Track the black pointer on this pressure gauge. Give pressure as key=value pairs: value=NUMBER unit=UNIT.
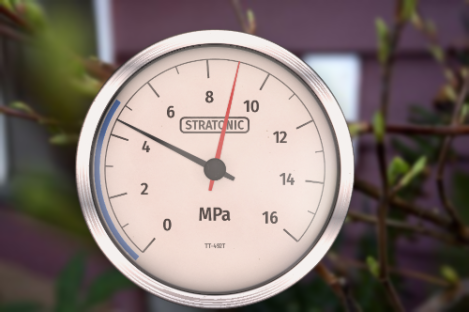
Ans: value=4.5 unit=MPa
